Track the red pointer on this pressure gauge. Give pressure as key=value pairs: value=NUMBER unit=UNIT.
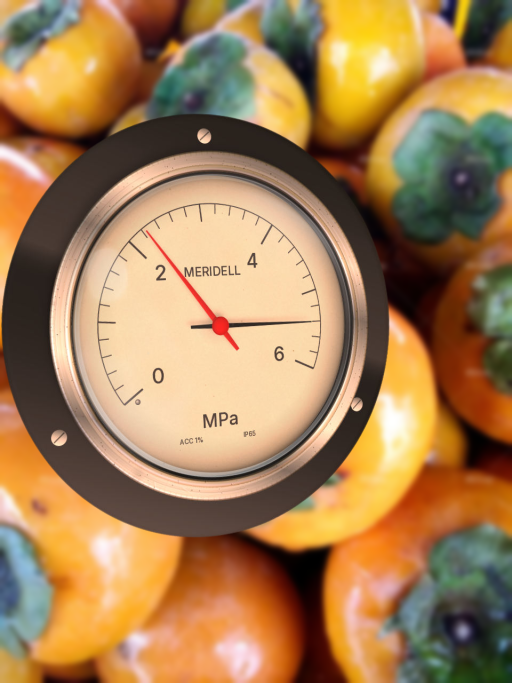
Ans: value=2.2 unit=MPa
